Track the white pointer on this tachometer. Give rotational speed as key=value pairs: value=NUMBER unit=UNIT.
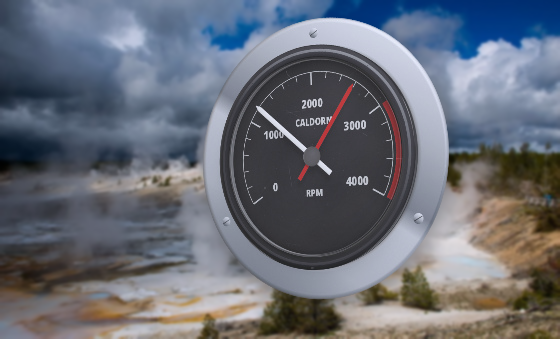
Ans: value=1200 unit=rpm
